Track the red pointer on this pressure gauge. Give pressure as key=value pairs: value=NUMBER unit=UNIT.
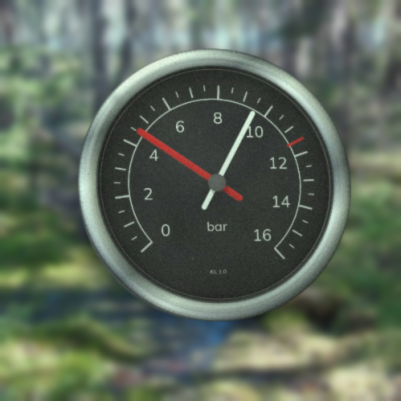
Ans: value=4.5 unit=bar
